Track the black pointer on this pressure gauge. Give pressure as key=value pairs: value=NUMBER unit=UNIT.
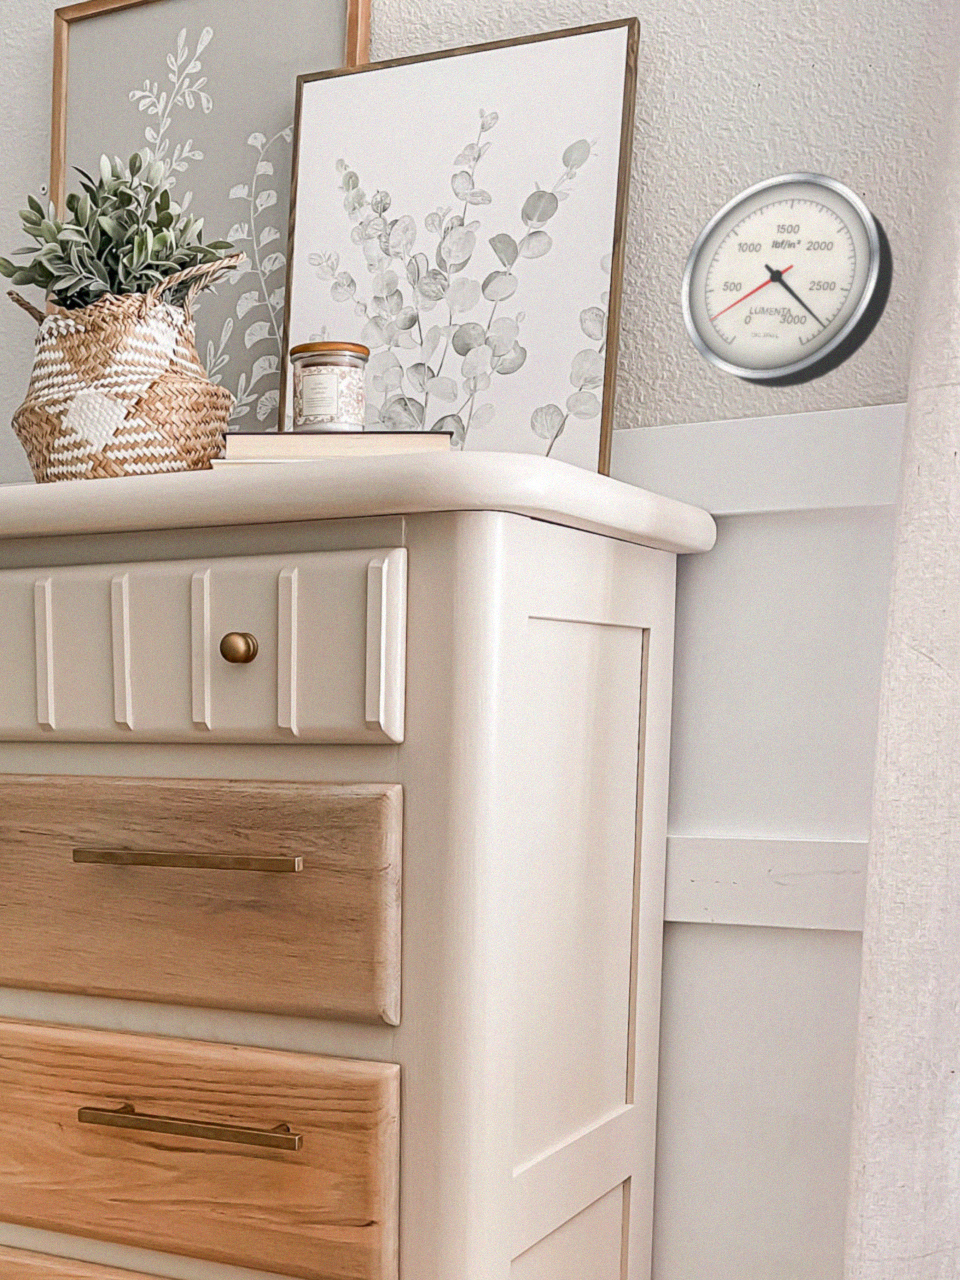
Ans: value=2800 unit=psi
